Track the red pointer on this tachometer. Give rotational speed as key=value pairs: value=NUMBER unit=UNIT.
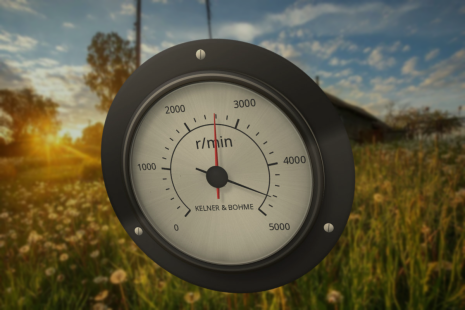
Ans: value=2600 unit=rpm
